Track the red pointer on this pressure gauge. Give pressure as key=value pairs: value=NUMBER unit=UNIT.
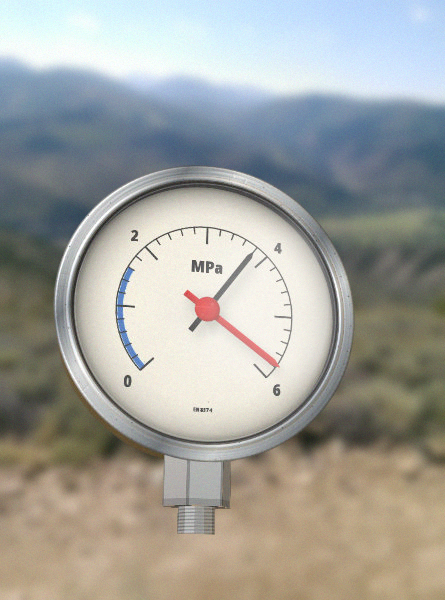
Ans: value=5.8 unit=MPa
